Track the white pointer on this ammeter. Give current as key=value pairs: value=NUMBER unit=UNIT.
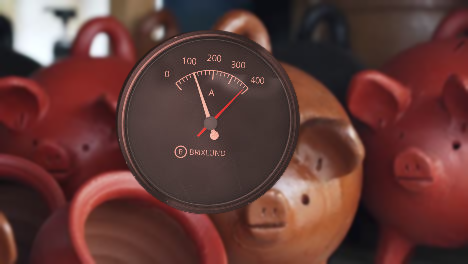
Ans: value=100 unit=A
